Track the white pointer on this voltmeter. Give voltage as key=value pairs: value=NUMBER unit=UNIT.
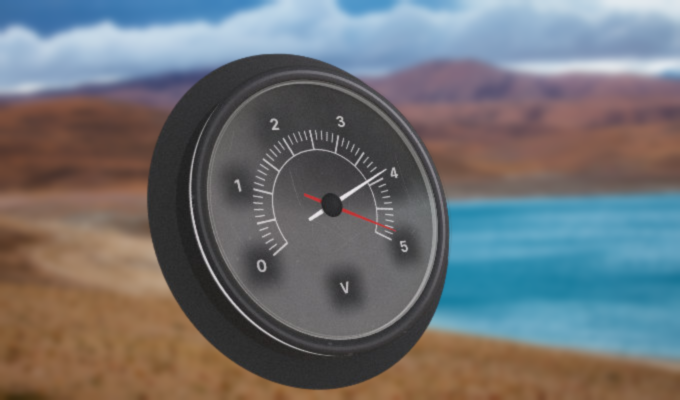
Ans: value=3.9 unit=V
